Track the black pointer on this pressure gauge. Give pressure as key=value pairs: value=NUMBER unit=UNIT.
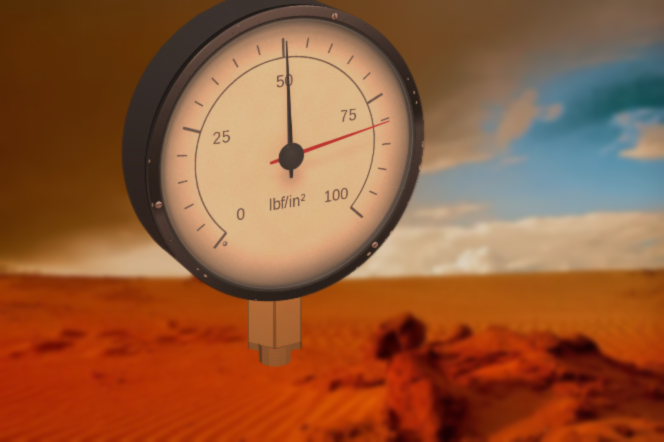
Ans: value=50 unit=psi
